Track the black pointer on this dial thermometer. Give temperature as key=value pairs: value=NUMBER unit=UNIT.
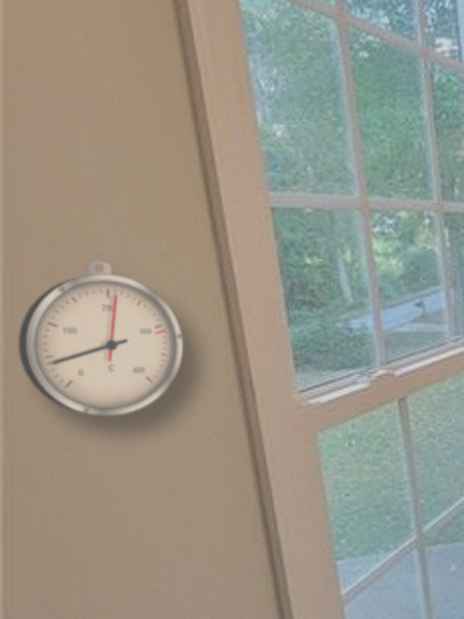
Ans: value=40 unit=°C
